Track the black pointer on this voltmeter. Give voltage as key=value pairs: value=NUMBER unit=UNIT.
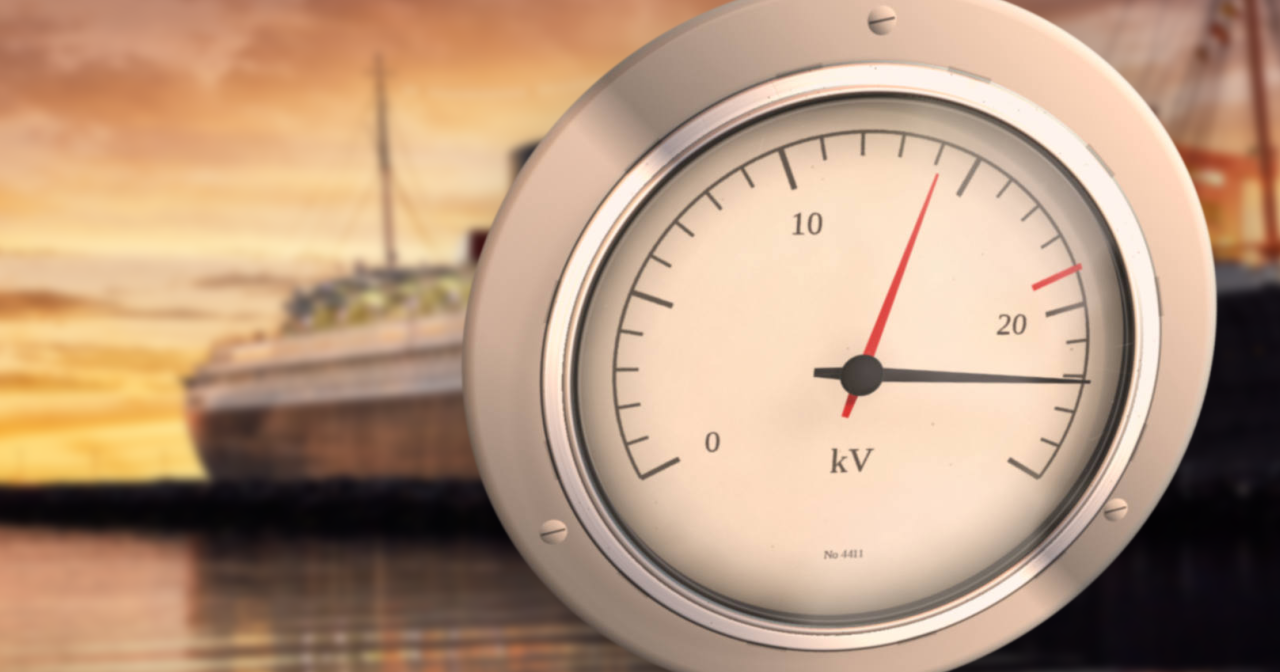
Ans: value=22 unit=kV
